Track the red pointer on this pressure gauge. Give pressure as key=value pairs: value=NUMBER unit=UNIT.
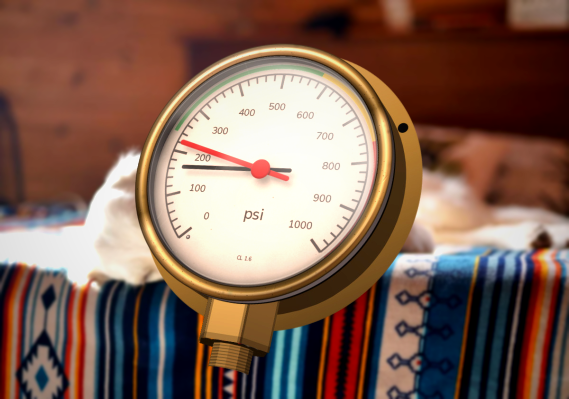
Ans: value=220 unit=psi
